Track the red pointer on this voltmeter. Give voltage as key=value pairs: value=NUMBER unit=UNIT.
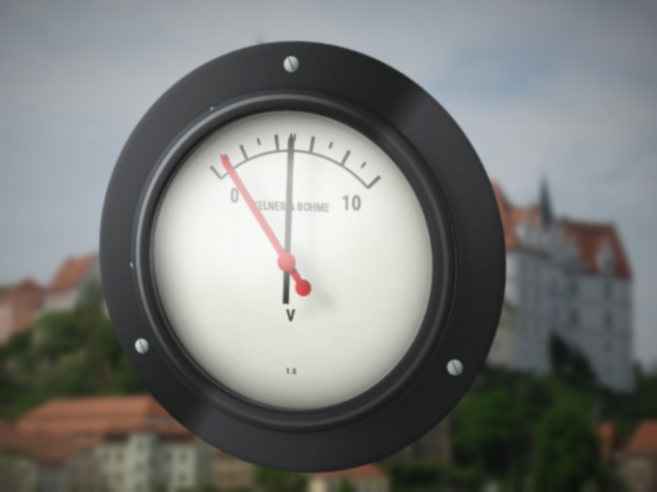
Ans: value=1 unit=V
